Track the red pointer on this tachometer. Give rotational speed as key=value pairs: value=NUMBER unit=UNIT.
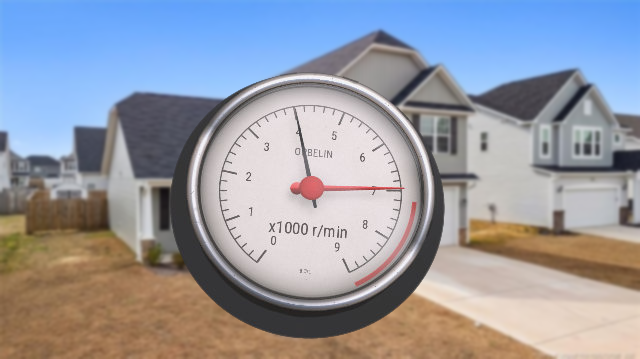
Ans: value=7000 unit=rpm
